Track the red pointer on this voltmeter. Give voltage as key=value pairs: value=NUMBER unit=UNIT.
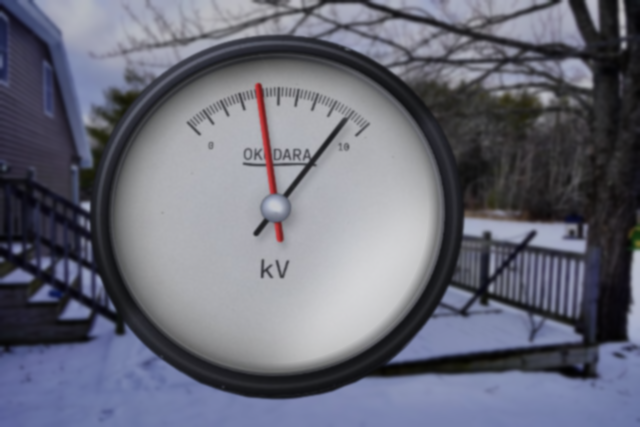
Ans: value=4 unit=kV
